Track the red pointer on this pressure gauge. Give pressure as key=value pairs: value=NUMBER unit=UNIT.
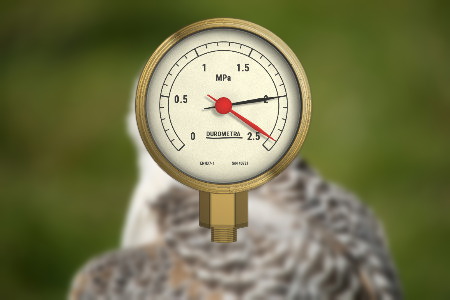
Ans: value=2.4 unit=MPa
